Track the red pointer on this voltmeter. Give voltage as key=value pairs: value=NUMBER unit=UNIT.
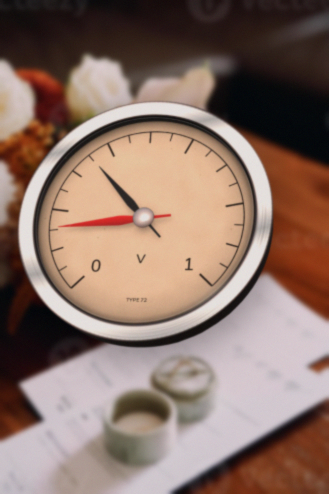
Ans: value=0.15 unit=V
